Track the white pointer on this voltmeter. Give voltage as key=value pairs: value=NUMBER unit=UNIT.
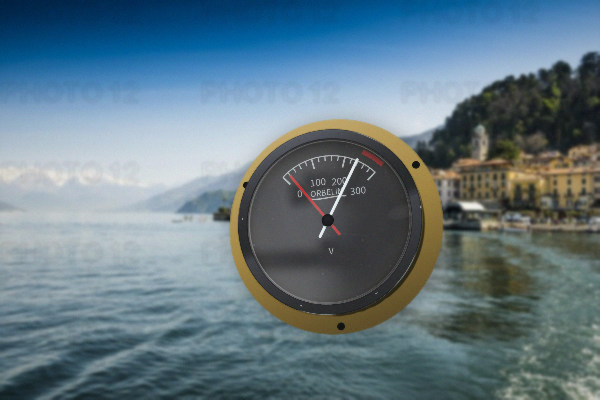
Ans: value=240 unit=V
